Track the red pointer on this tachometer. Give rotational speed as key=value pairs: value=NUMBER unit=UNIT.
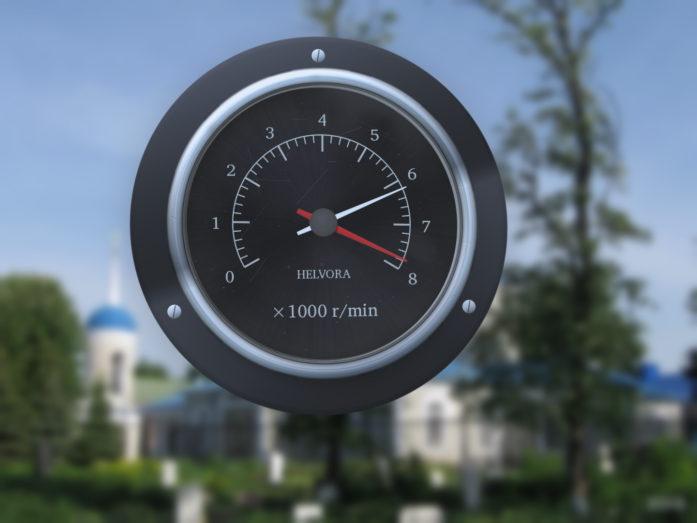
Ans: value=7800 unit=rpm
